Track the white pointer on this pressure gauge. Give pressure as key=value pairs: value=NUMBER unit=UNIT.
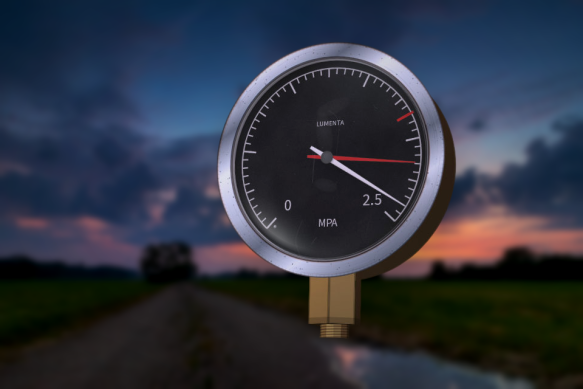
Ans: value=2.4 unit=MPa
